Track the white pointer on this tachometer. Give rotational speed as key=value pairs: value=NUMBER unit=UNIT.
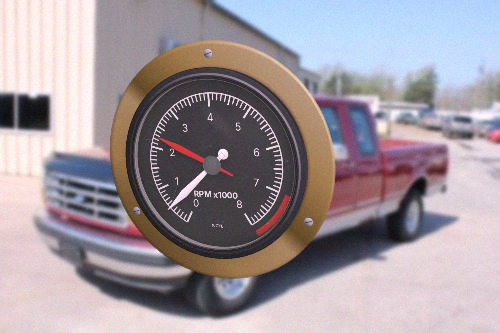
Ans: value=500 unit=rpm
